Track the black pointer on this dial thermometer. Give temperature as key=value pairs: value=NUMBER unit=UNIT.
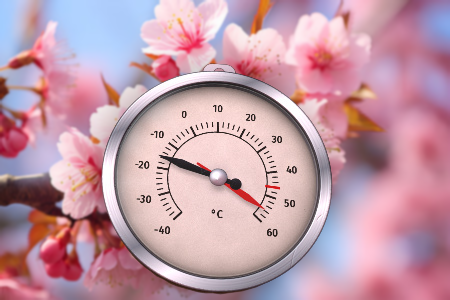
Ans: value=-16 unit=°C
